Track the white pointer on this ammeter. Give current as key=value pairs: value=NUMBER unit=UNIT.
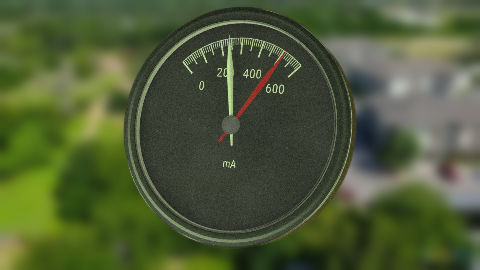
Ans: value=250 unit=mA
